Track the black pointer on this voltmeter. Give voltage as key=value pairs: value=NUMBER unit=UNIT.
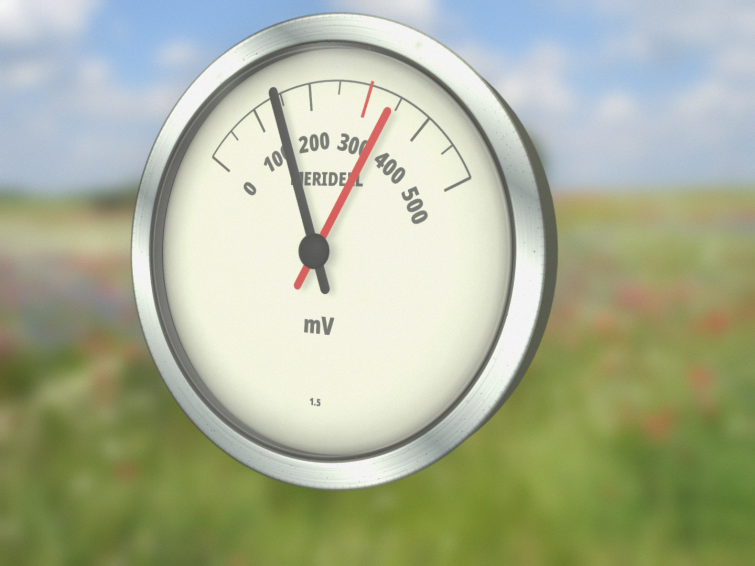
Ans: value=150 unit=mV
